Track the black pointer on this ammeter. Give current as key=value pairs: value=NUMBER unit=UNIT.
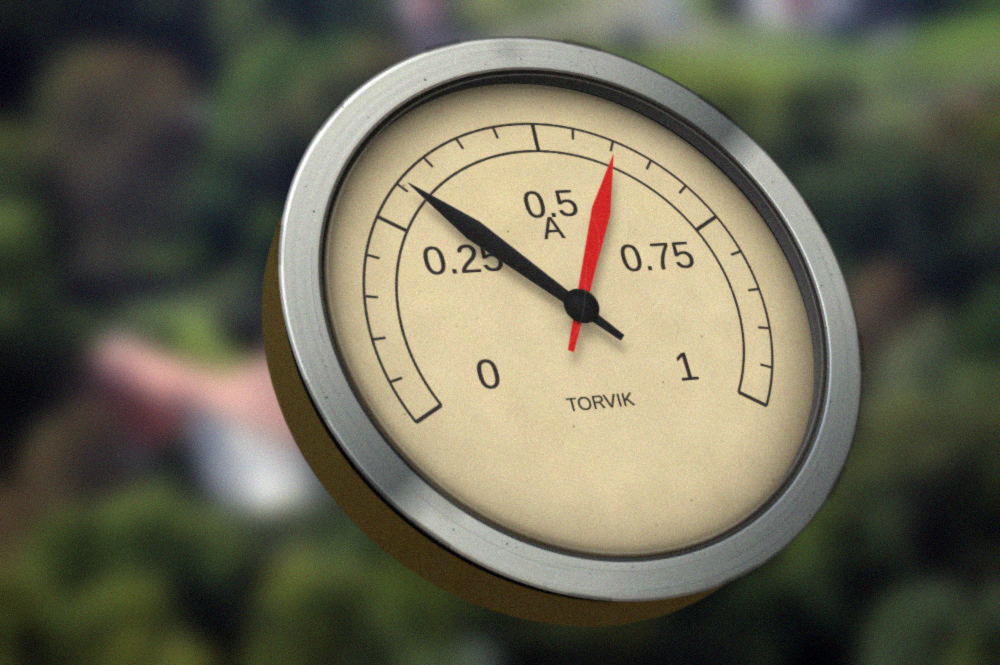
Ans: value=0.3 unit=A
